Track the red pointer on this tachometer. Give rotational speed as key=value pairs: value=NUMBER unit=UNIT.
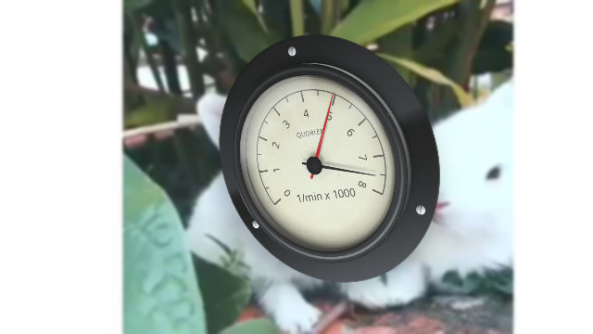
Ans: value=5000 unit=rpm
